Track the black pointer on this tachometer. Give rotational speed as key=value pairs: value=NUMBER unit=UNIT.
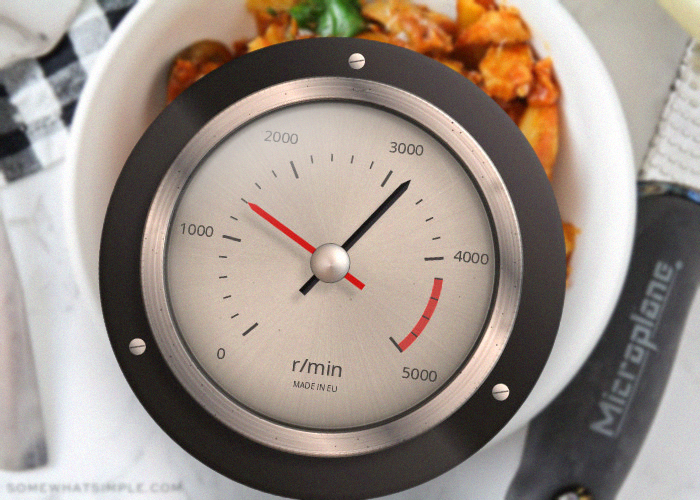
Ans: value=3200 unit=rpm
